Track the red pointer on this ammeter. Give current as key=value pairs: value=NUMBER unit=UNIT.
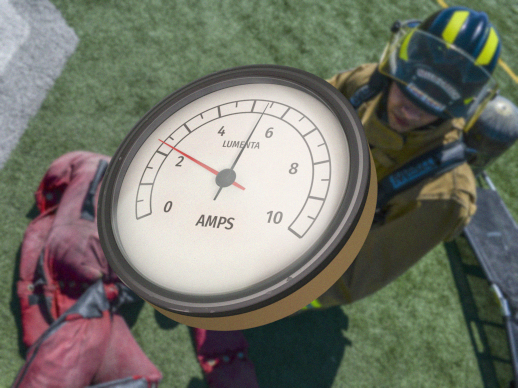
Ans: value=2.25 unit=A
